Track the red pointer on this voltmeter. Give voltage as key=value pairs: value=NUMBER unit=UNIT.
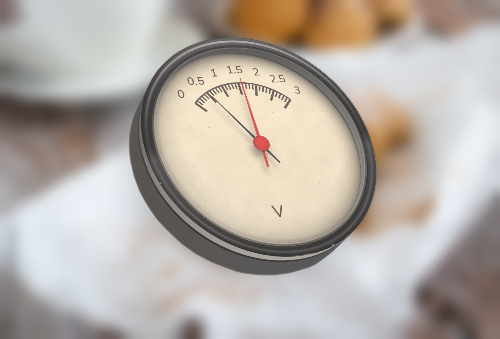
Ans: value=1.5 unit=V
